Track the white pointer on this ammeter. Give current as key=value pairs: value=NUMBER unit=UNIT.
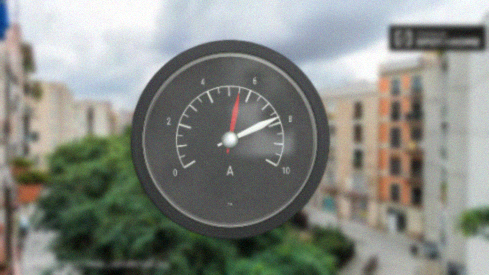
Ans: value=7.75 unit=A
